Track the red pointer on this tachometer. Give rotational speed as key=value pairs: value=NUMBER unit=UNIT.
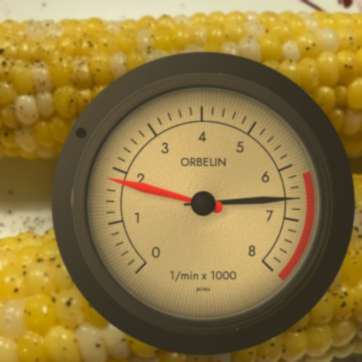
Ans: value=1800 unit=rpm
